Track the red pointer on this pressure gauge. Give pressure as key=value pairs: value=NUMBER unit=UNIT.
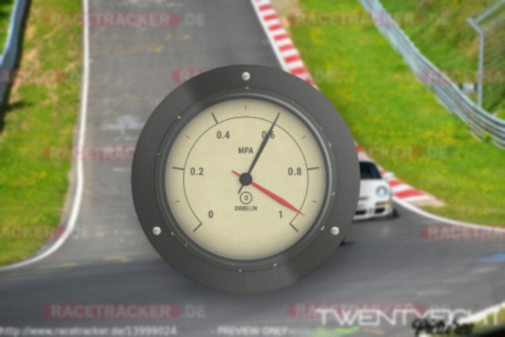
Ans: value=0.95 unit=MPa
